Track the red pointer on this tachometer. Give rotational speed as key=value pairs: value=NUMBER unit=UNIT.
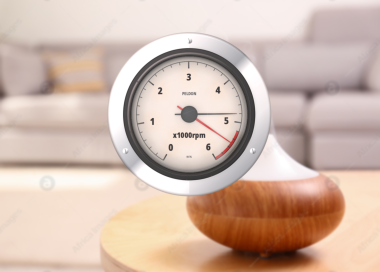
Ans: value=5500 unit=rpm
